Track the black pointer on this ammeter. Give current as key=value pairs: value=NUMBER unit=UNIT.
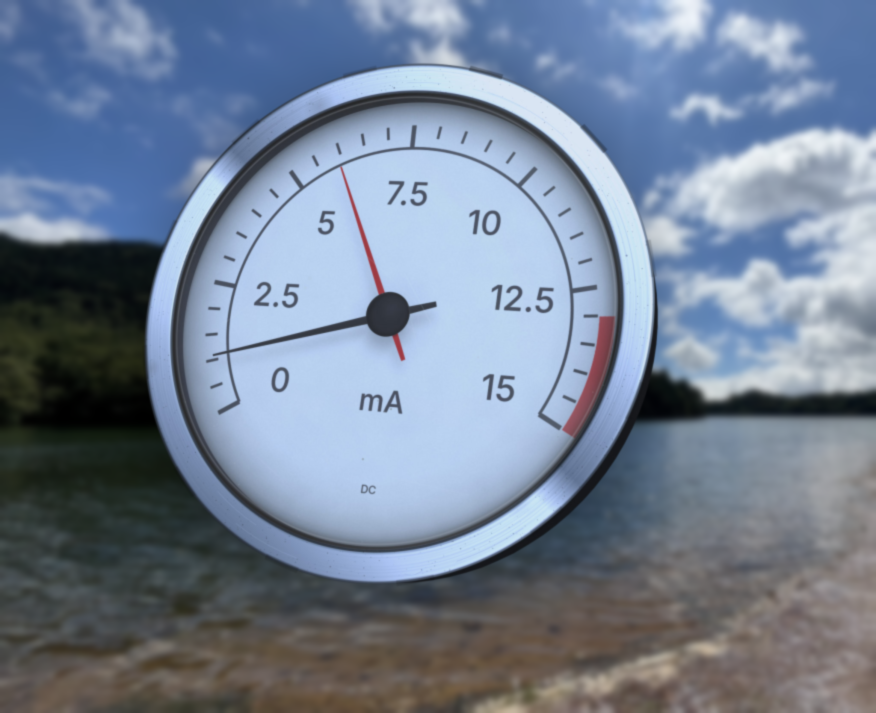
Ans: value=1 unit=mA
